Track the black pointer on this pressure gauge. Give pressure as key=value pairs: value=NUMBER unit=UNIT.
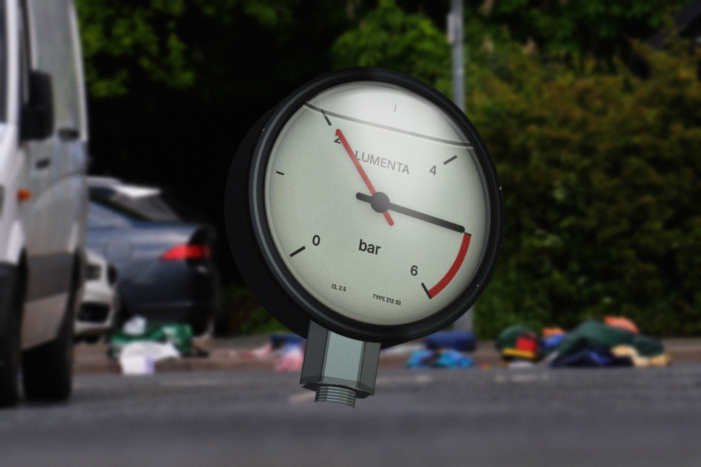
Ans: value=5 unit=bar
